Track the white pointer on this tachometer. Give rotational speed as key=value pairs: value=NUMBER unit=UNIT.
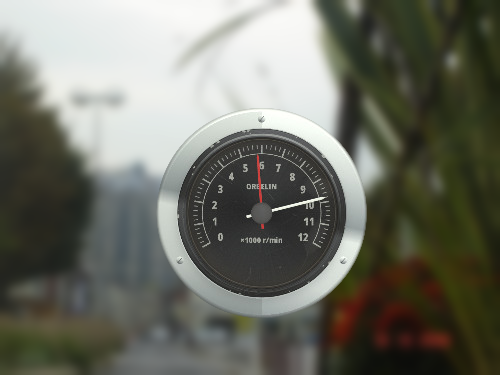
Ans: value=9800 unit=rpm
